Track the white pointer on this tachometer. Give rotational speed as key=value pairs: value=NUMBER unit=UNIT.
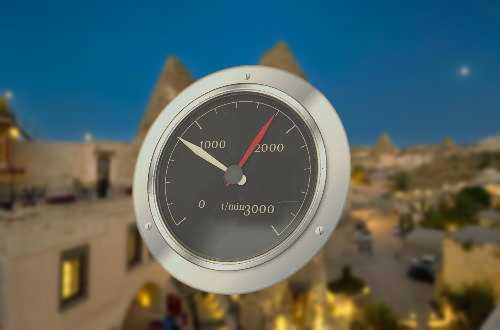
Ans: value=800 unit=rpm
